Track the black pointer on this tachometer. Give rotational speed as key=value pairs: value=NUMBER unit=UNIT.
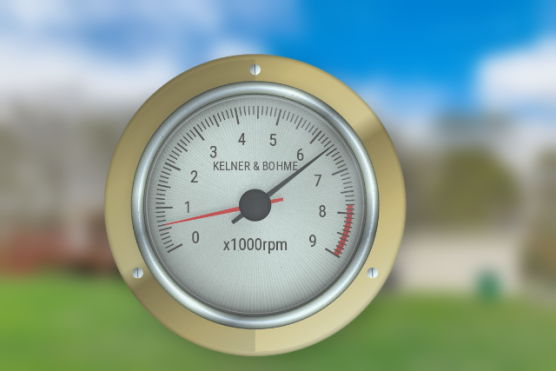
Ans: value=6400 unit=rpm
